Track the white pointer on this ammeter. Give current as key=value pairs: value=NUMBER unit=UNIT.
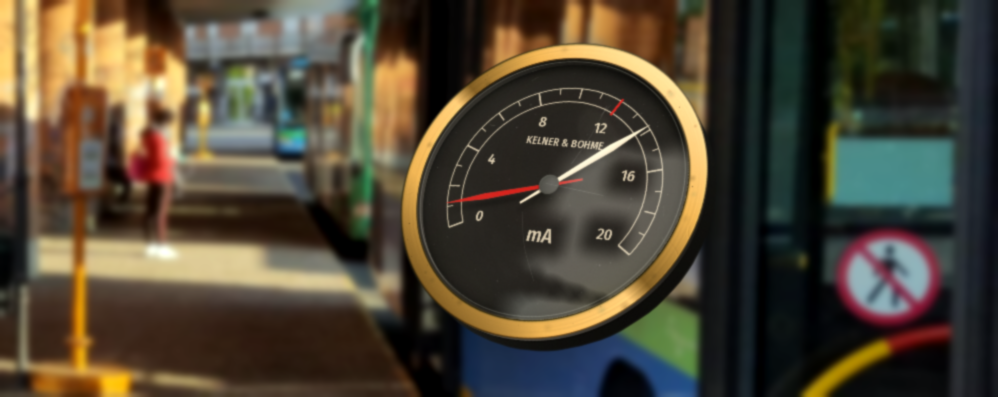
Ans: value=14 unit=mA
